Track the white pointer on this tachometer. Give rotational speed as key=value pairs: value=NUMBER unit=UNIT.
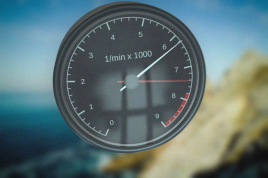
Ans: value=6200 unit=rpm
